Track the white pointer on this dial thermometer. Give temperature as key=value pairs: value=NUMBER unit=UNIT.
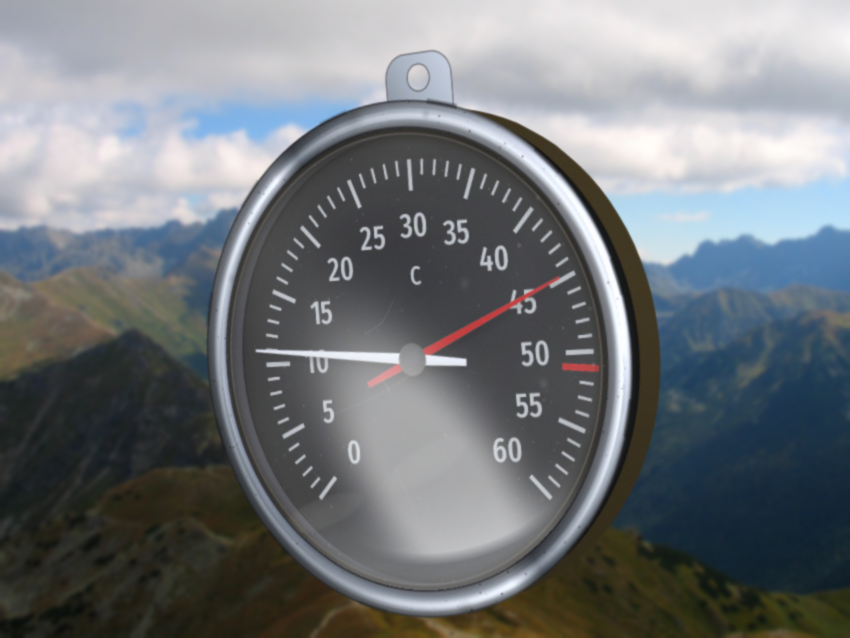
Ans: value=11 unit=°C
